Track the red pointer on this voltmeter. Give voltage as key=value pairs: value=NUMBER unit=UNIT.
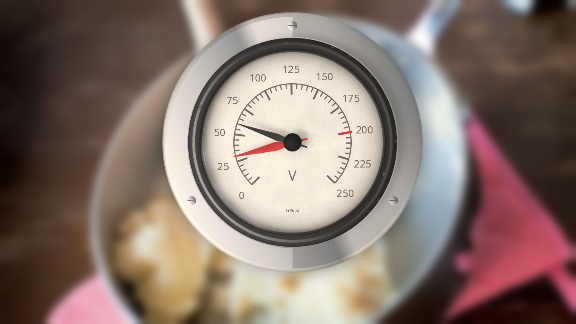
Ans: value=30 unit=V
